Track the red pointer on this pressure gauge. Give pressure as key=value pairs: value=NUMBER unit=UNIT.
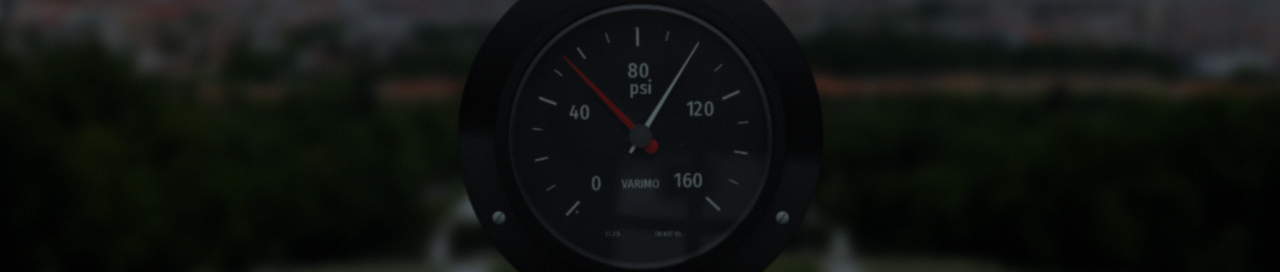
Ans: value=55 unit=psi
